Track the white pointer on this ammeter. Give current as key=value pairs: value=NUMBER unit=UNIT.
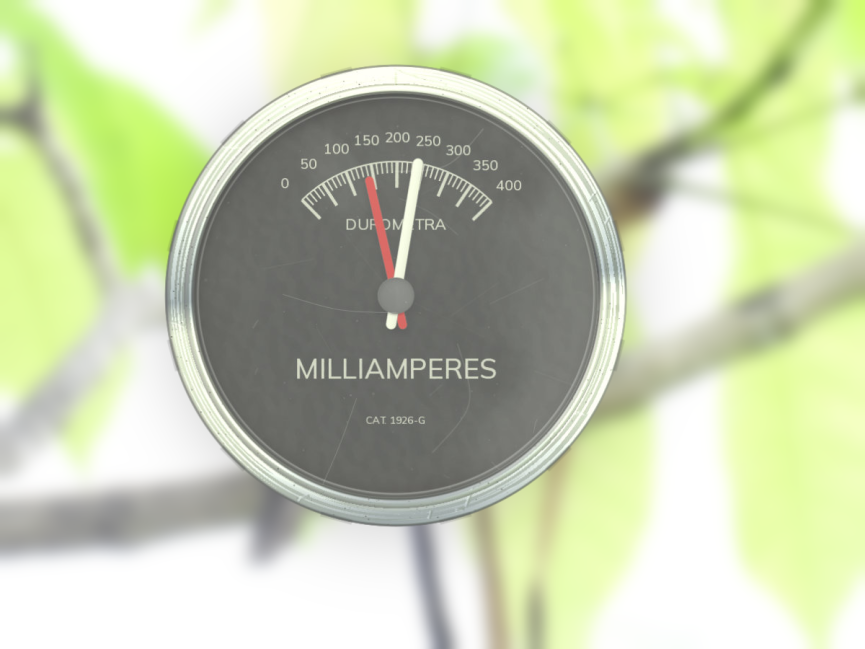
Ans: value=240 unit=mA
